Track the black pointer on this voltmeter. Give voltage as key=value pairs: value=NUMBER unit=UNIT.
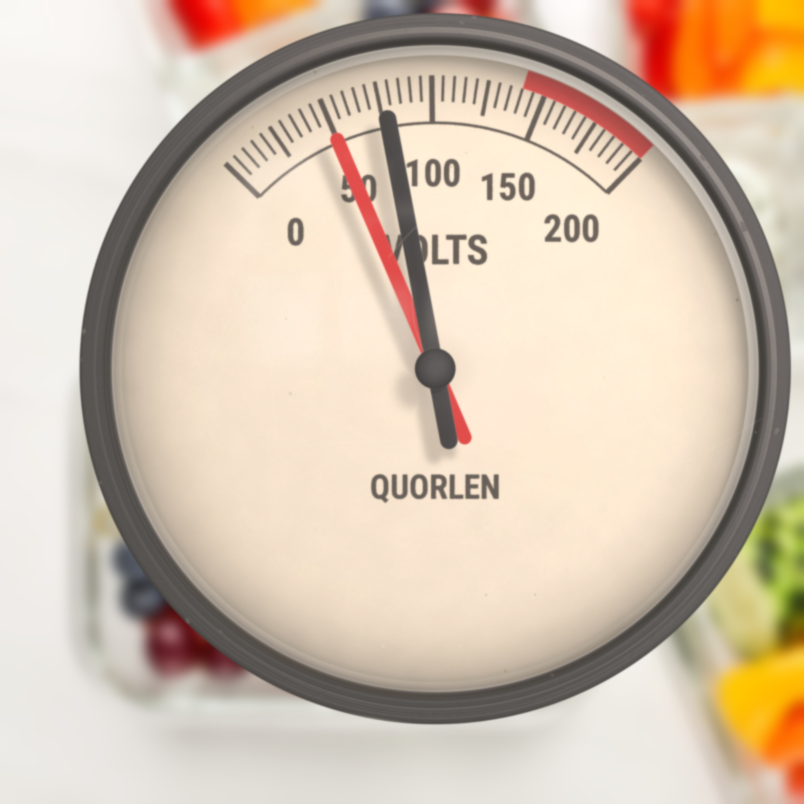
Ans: value=77.5 unit=V
